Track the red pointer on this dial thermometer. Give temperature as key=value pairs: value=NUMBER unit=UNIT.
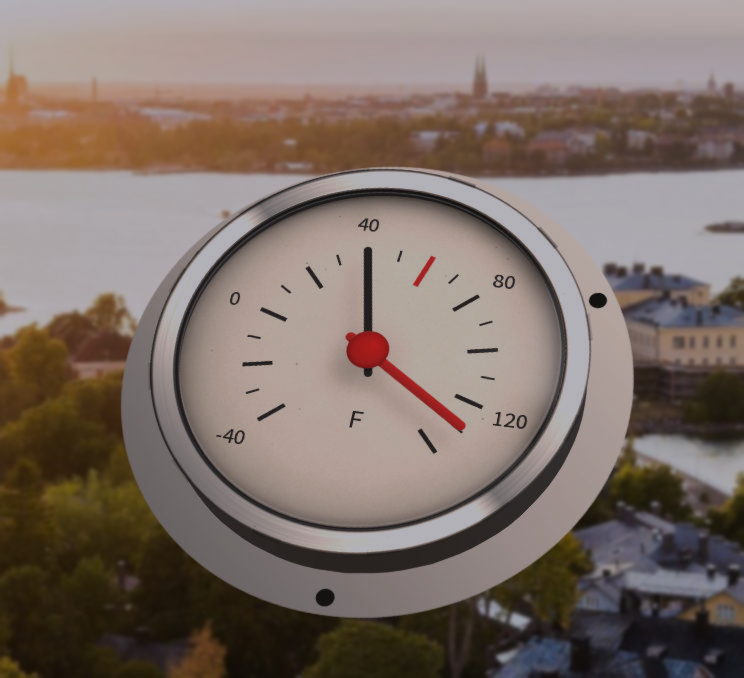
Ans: value=130 unit=°F
